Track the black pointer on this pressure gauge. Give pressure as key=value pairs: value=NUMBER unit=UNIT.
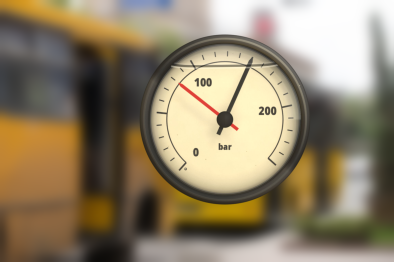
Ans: value=150 unit=bar
